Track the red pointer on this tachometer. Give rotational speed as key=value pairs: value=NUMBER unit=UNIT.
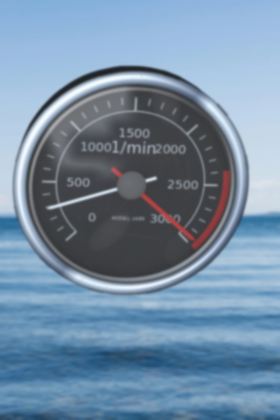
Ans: value=2950 unit=rpm
